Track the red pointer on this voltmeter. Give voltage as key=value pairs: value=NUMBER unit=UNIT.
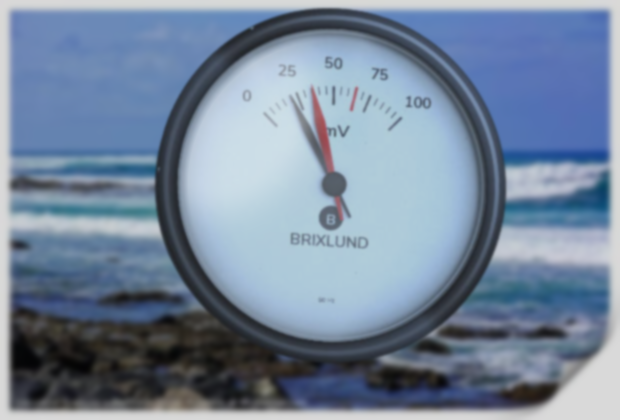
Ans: value=35 unit=mV
